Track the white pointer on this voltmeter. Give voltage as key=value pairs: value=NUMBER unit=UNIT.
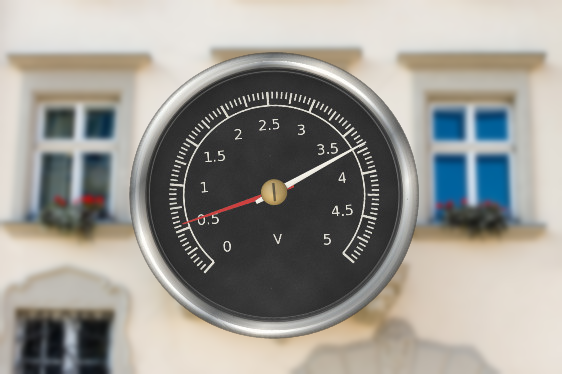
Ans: value=3.7 unit=V
